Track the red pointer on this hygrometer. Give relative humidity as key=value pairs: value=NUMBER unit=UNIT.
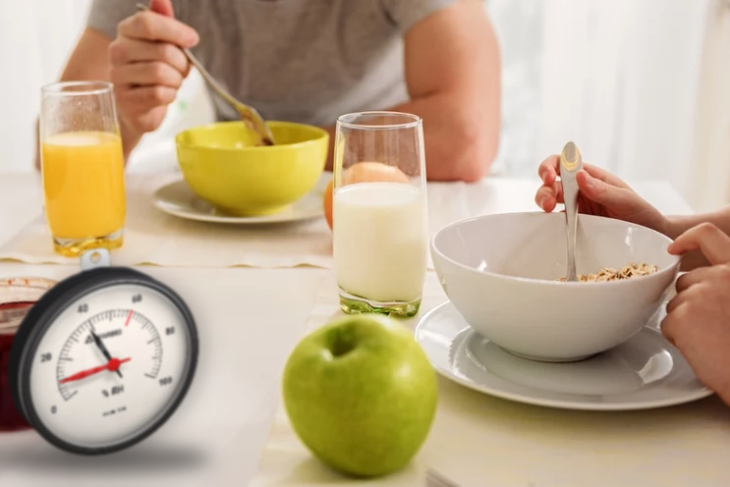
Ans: value=10 unit=%
